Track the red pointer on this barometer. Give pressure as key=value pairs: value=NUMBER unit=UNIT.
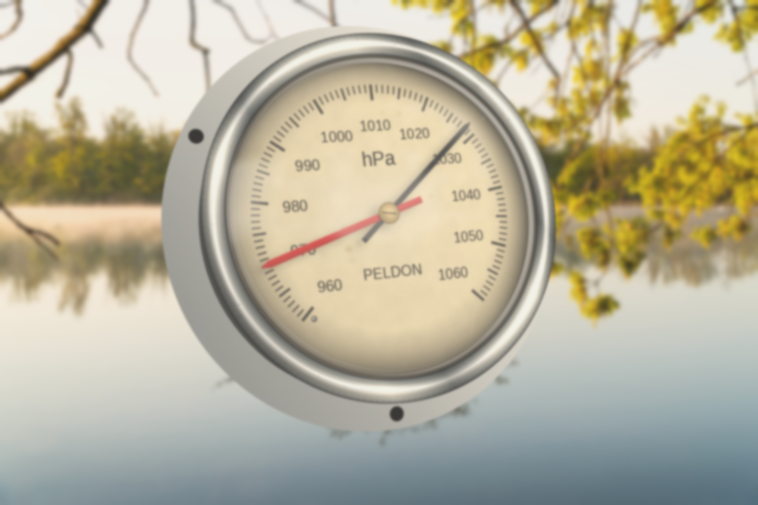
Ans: value=970 unit=hPa
